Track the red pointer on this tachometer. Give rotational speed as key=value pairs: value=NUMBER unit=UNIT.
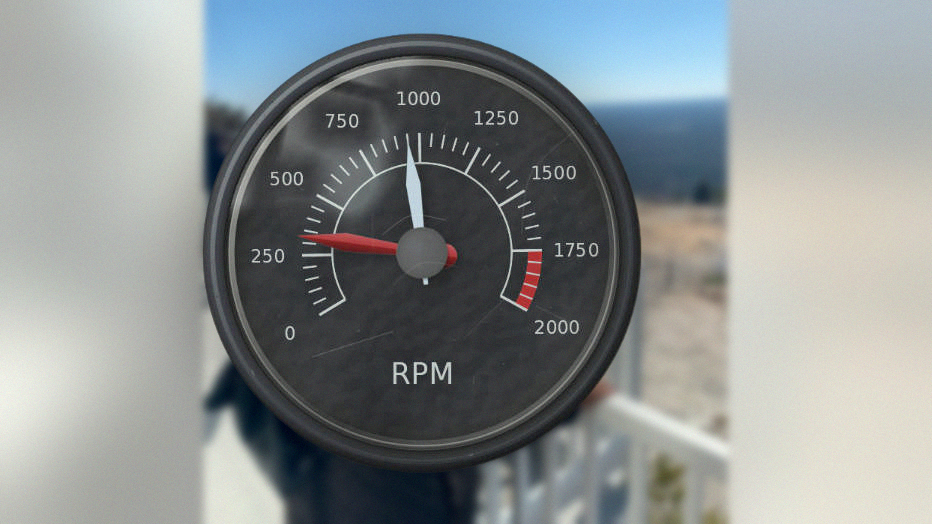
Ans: value=325 unit=rpm
